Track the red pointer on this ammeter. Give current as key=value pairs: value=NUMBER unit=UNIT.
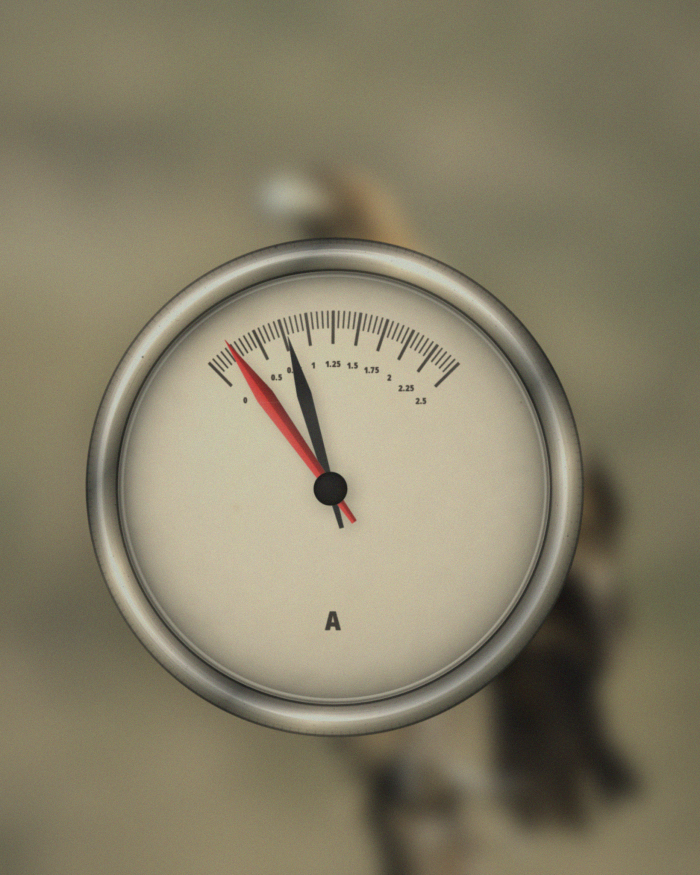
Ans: value=0.25 unit=A
